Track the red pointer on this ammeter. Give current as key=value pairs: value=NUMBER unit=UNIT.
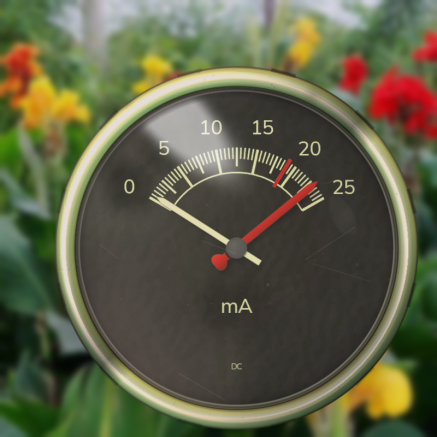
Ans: value=23 unit=mA
